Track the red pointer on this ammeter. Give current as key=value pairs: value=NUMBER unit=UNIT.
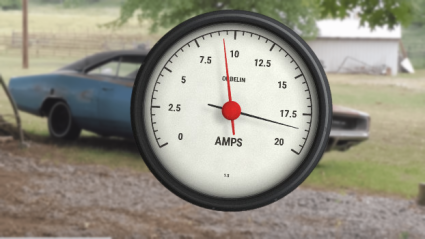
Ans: value=9.25 unit=A
